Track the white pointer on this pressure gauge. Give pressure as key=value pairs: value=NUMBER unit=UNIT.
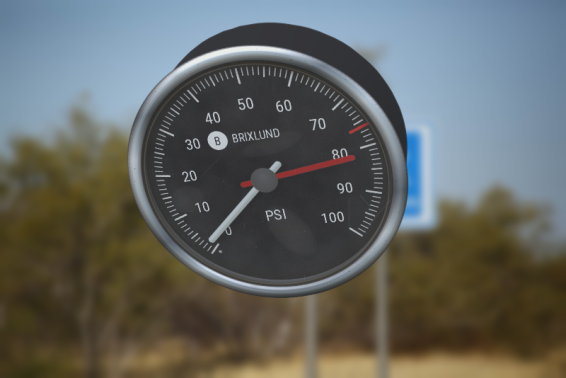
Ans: value=2 unit=psi
